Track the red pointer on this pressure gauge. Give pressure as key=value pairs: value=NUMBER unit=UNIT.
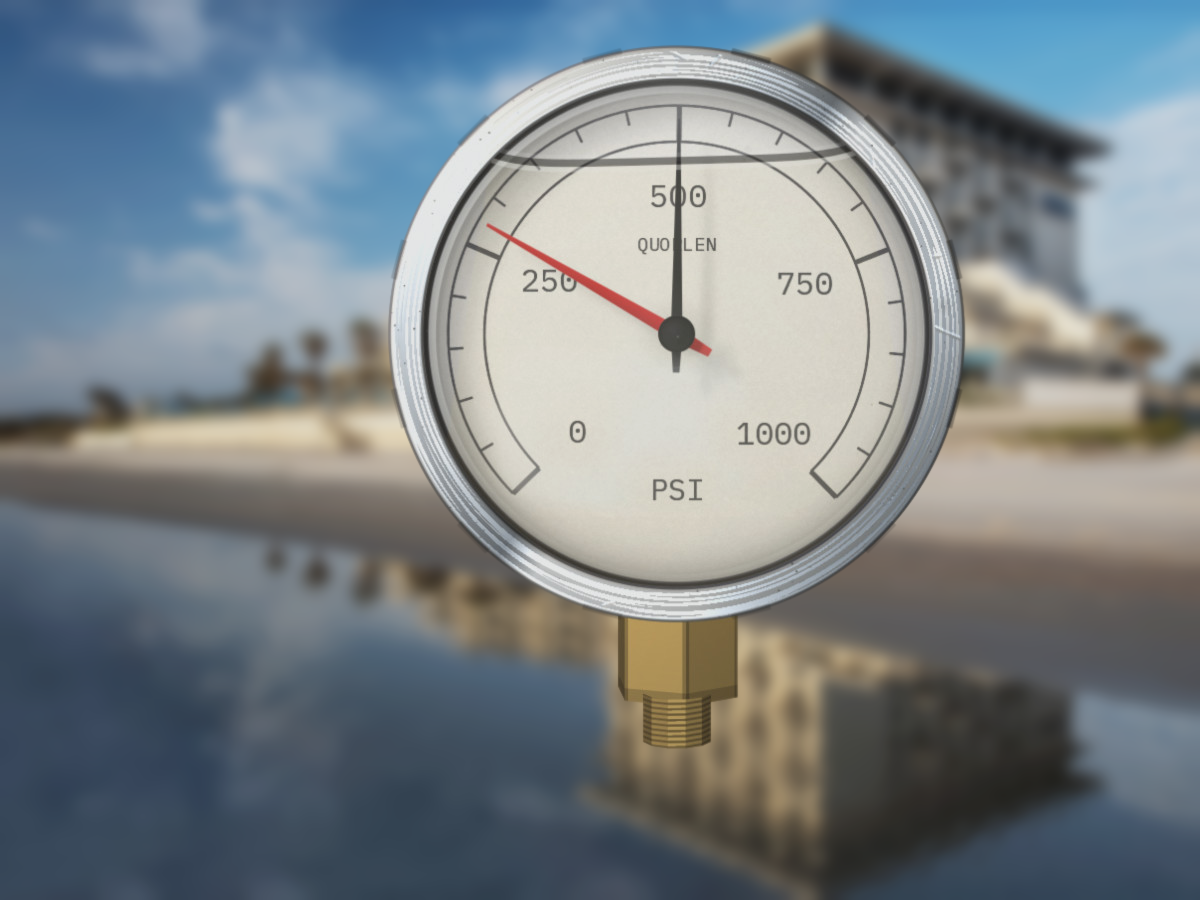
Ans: value=275 unit=psi
